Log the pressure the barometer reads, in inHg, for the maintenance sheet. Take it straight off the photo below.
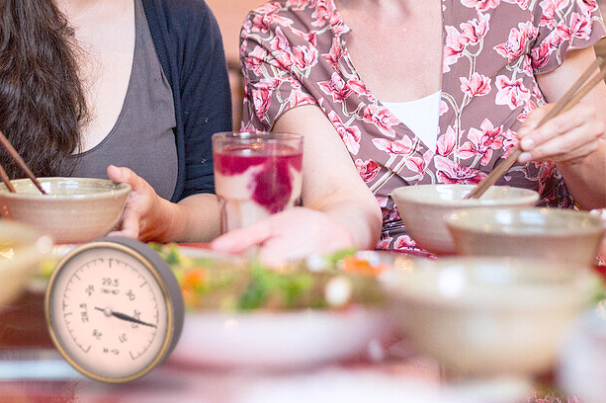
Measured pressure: 30.5 inHg
